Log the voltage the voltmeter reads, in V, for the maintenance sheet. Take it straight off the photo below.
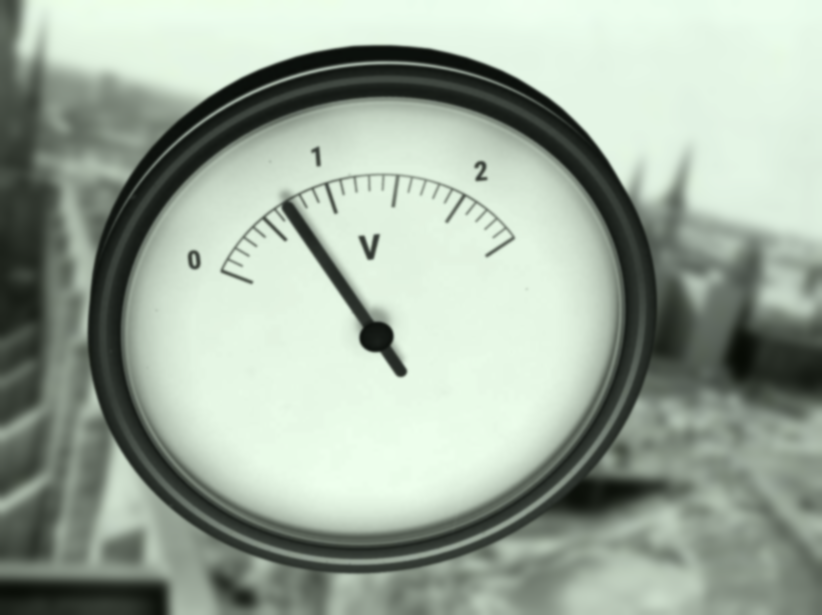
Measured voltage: 0.7 V
